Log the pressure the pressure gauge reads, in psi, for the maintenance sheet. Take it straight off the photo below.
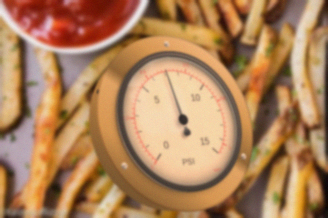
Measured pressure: 7 psi
